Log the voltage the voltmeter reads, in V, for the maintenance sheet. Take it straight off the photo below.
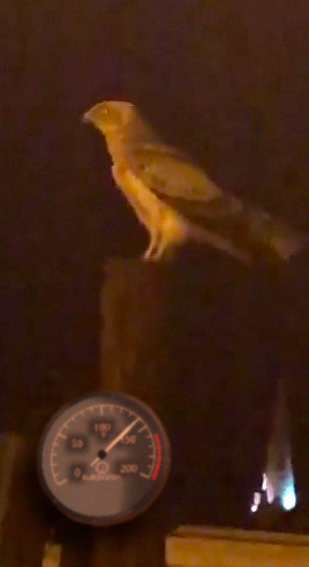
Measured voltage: 140 V
